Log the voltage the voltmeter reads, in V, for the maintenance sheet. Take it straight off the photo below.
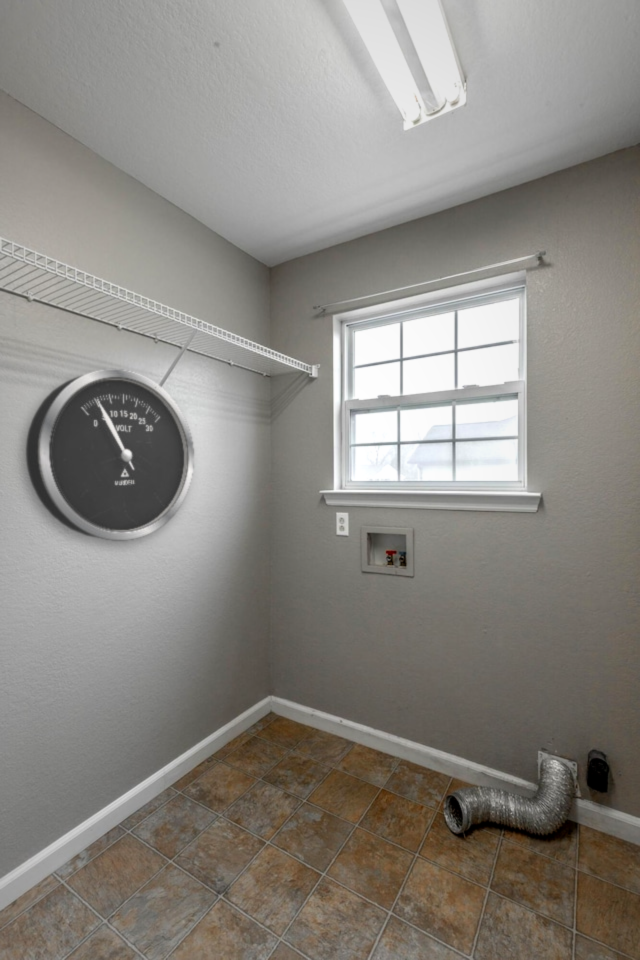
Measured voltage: 5 V
